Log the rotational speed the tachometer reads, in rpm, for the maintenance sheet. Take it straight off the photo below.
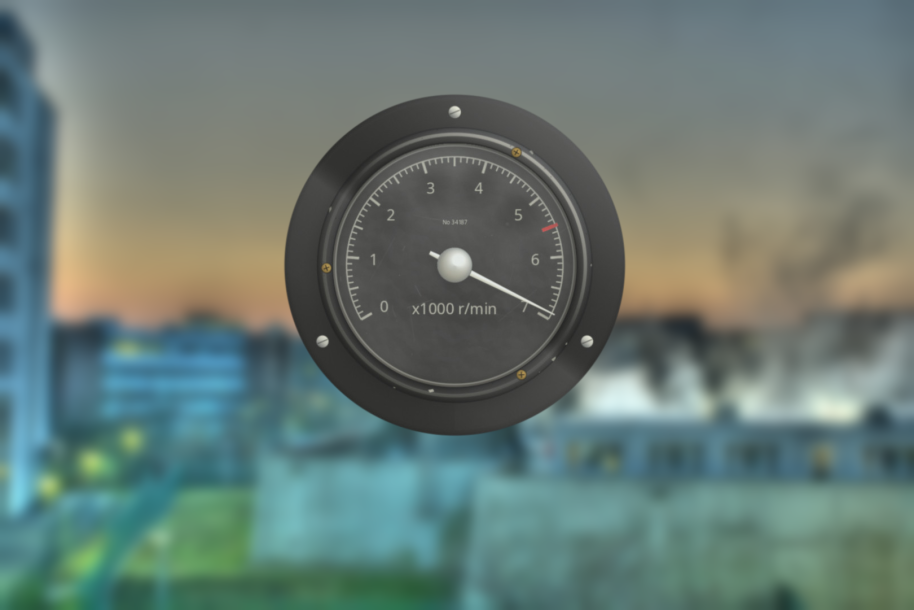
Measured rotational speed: 6900 rpm
